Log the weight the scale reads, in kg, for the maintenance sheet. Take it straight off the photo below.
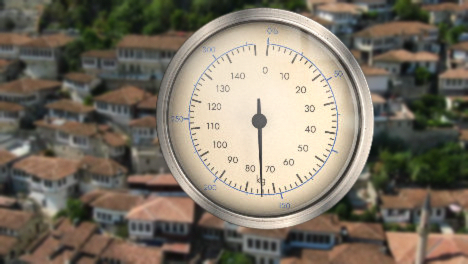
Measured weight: 74 kg
